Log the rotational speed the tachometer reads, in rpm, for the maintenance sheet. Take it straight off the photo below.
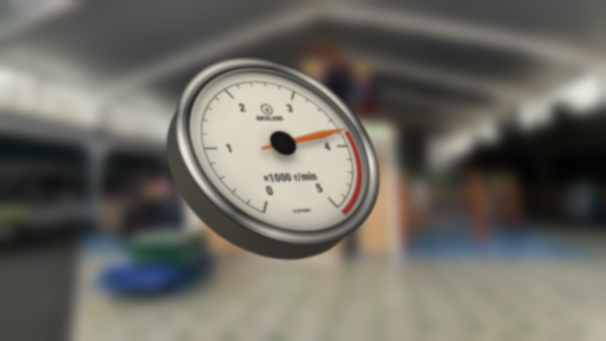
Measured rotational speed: 3800 rpm
